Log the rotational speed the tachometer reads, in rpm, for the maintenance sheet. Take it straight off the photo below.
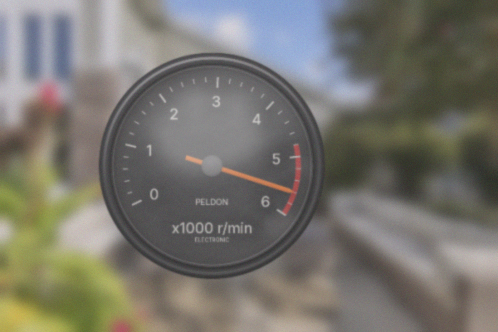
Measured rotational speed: 5600 rpm
